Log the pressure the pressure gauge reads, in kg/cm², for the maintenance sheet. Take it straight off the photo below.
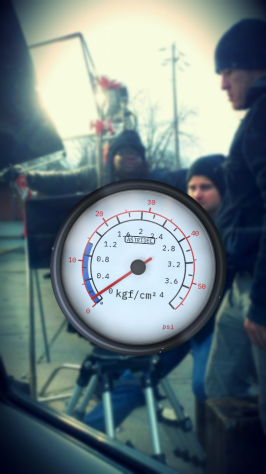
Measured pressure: 0.1 kg/cm²
